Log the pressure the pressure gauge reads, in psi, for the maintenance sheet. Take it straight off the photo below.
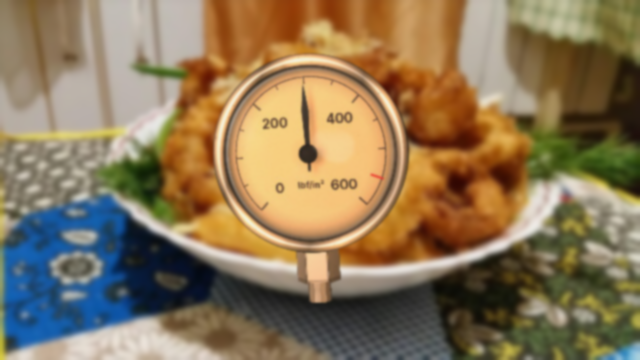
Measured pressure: 300 psi
